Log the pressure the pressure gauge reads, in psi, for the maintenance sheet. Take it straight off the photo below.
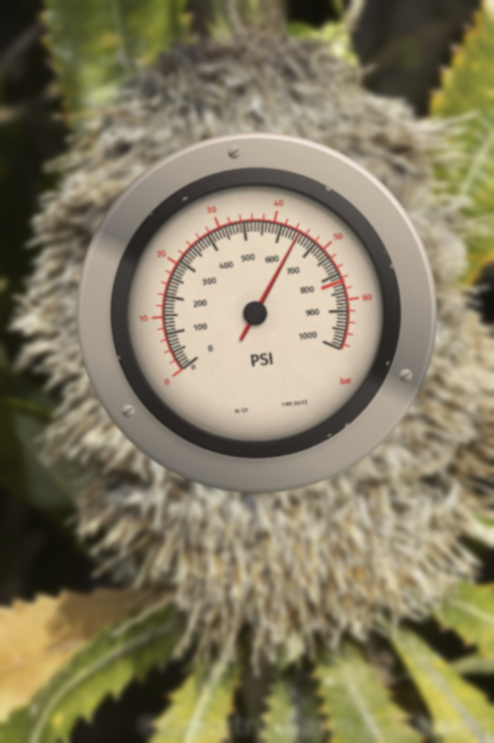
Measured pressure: 650 psi
